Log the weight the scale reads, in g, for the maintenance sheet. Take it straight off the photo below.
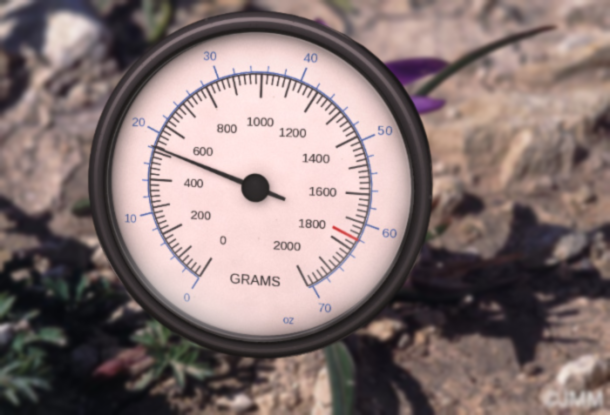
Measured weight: 520 g
